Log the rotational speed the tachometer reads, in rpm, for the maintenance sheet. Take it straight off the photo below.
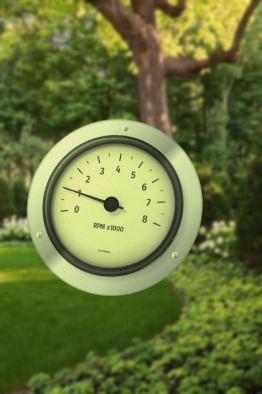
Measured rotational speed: 1000 rpm
